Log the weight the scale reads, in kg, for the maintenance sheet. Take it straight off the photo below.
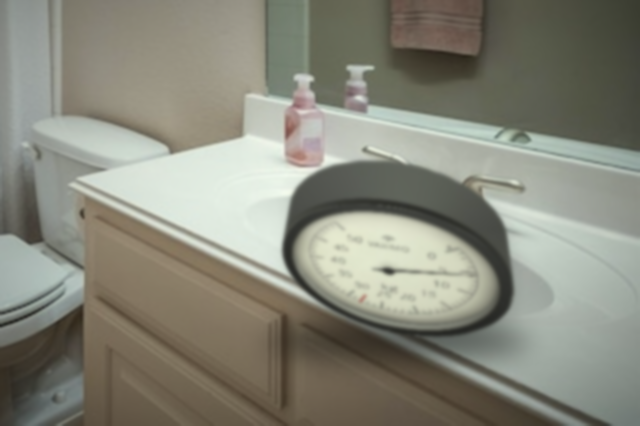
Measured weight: 5 kg
